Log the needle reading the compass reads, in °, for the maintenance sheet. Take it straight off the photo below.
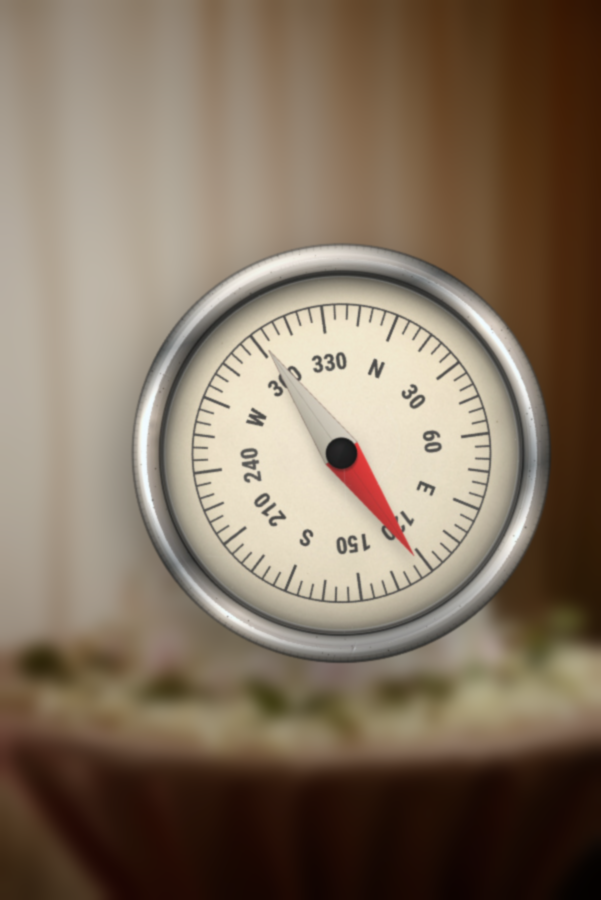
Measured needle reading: 122.5 °
